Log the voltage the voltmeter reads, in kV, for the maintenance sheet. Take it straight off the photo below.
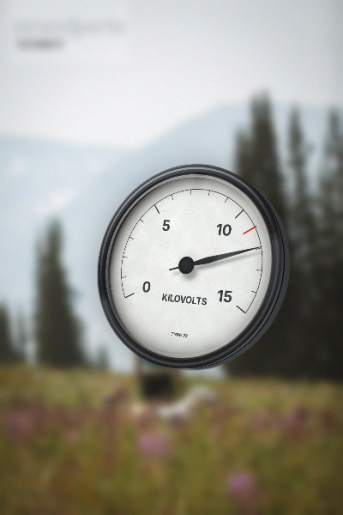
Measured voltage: 12 kV
